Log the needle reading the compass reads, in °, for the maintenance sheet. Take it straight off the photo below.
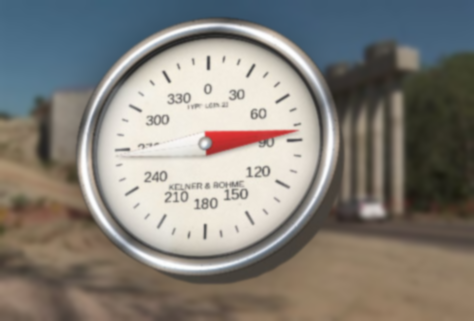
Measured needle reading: 85 °
